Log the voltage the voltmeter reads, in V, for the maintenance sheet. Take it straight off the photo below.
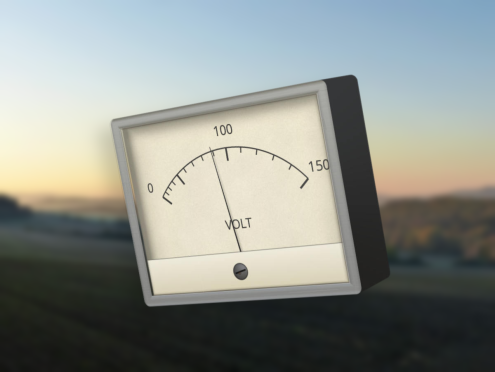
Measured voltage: 90 V
